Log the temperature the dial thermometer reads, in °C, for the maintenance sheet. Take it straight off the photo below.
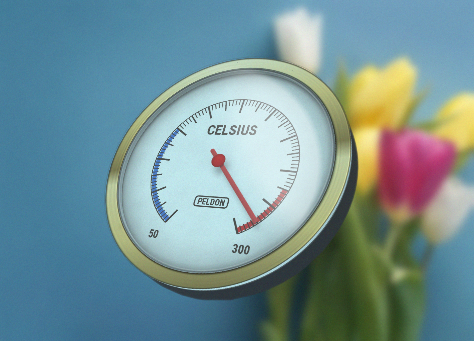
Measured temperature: 287.5 °C
